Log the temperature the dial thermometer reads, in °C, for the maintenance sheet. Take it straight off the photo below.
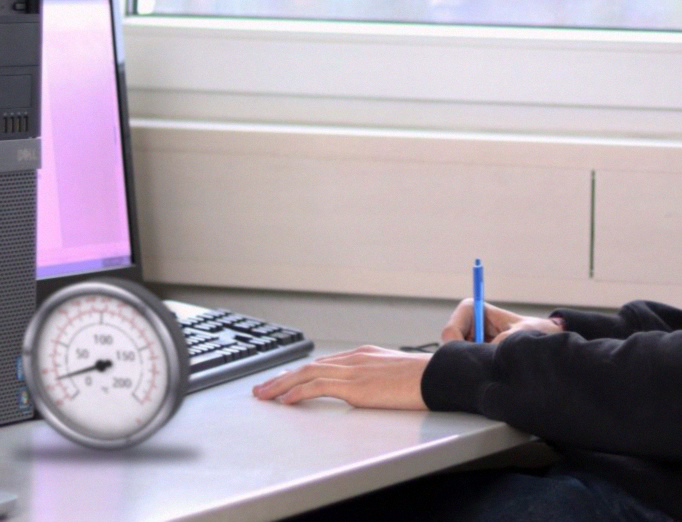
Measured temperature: 20 °C
